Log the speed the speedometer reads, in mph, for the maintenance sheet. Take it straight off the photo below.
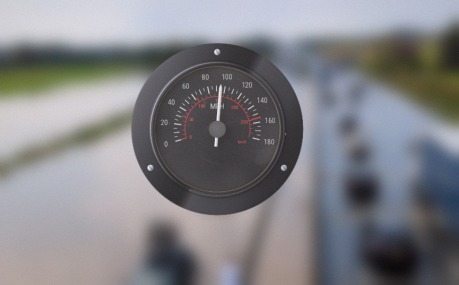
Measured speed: 95 mph
